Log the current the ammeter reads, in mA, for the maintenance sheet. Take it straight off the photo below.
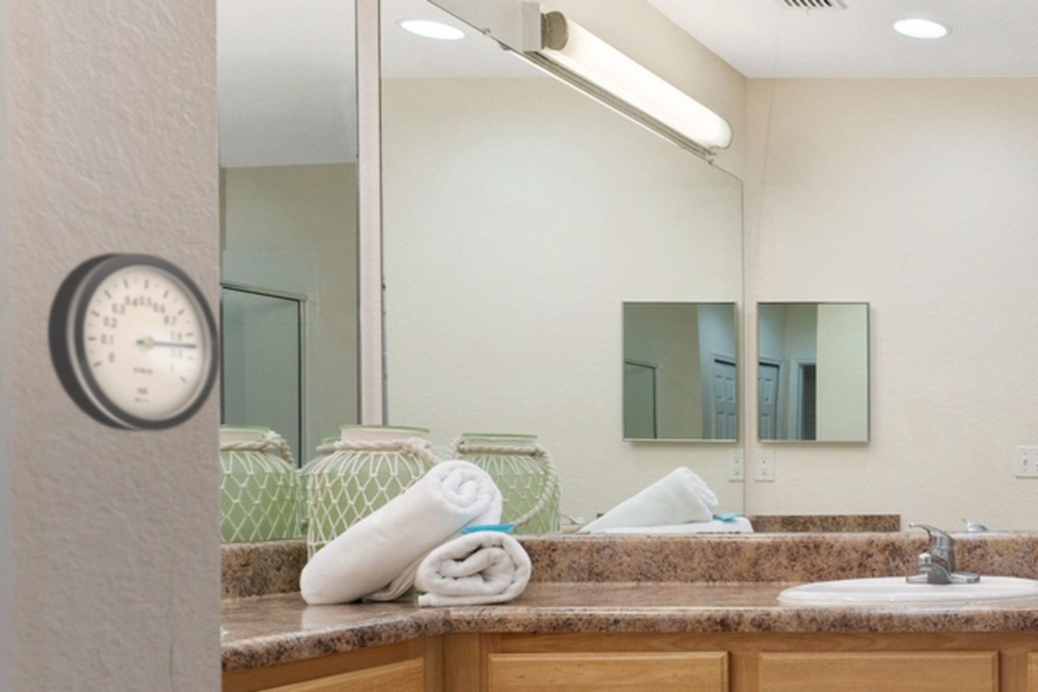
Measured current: 0.85 mA
